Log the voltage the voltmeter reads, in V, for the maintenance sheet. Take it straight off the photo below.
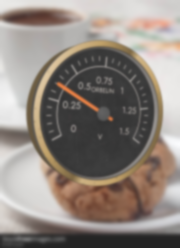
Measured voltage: 0.35 V
